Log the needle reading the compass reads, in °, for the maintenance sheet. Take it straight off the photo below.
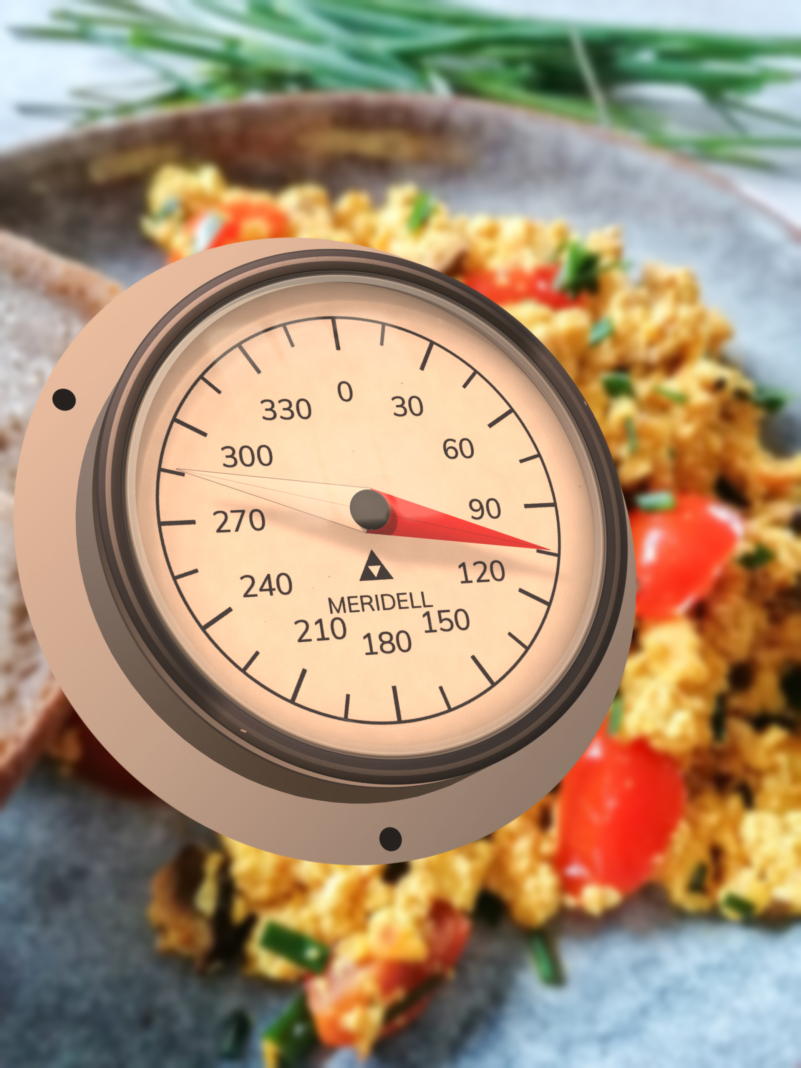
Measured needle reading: 105 °
